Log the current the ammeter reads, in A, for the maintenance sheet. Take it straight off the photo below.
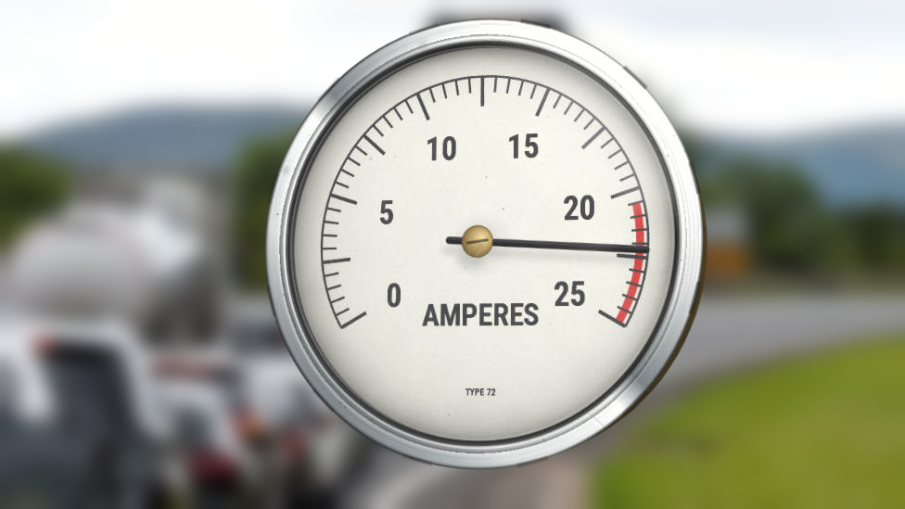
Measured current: 22.25 A
